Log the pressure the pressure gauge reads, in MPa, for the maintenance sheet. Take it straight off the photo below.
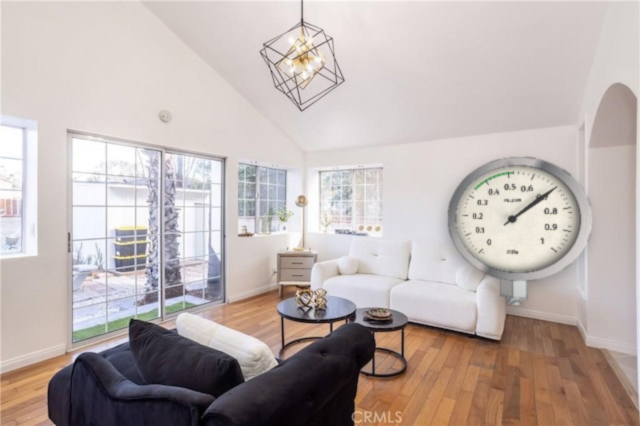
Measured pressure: 0.7 MPa
